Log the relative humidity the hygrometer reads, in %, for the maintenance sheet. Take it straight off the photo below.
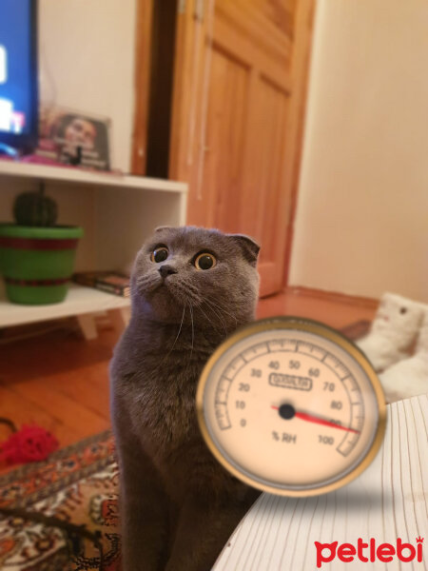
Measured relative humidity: 90 %
